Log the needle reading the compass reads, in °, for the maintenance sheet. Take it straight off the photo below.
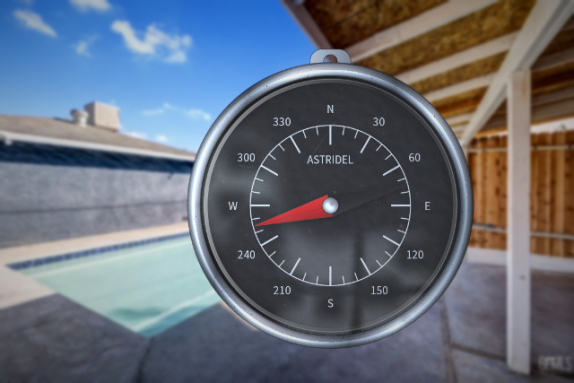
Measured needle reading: 255 °
